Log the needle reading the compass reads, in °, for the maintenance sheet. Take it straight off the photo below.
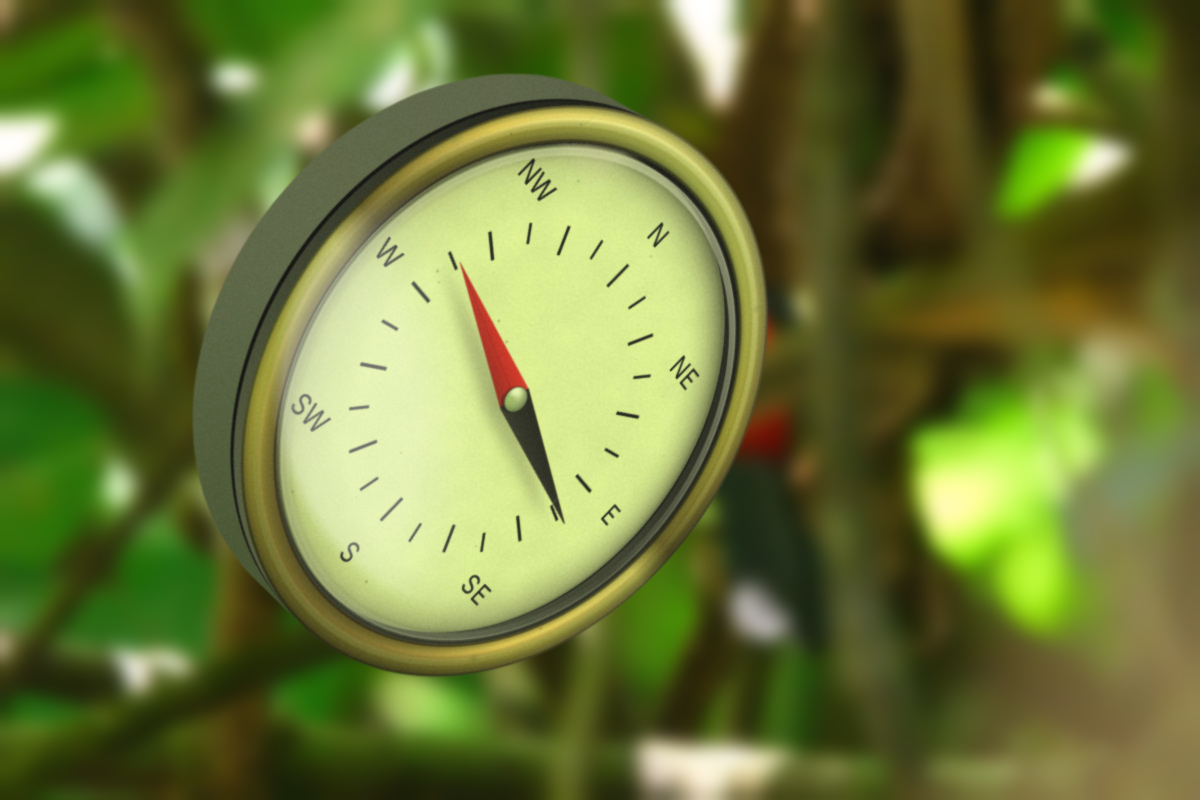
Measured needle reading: 285 °
